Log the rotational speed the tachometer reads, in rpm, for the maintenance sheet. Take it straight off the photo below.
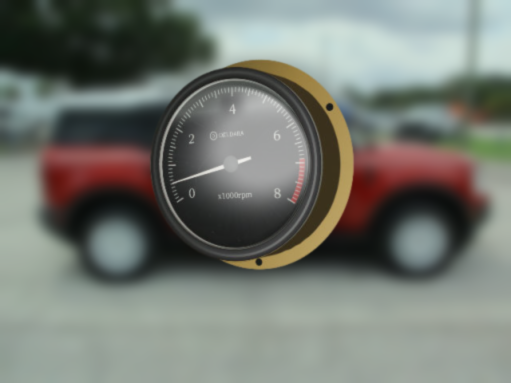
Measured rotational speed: 500 rpm
